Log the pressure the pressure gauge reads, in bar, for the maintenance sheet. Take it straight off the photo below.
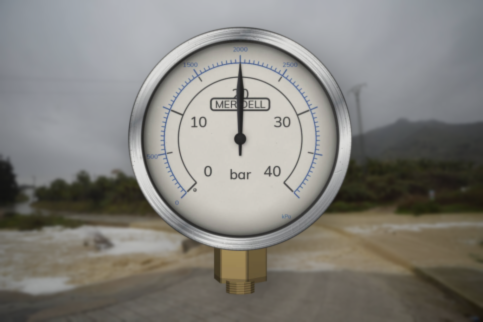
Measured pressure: 20 bar
